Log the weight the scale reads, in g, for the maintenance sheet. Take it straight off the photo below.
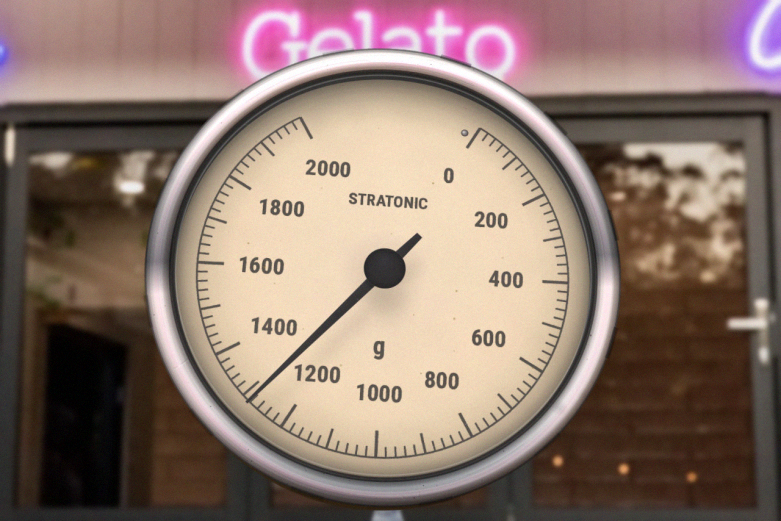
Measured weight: 1280 g
